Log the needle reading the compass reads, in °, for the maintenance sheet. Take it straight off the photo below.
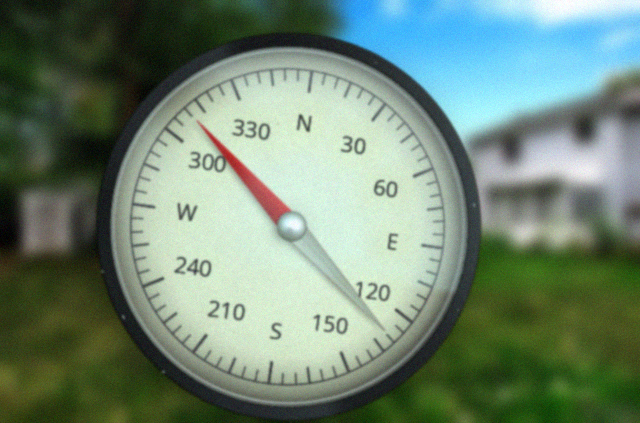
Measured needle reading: 310 °
